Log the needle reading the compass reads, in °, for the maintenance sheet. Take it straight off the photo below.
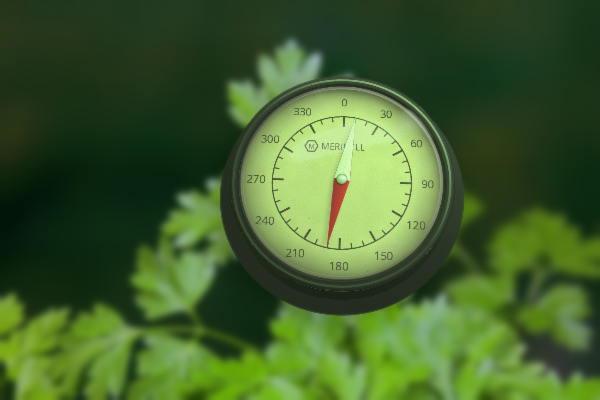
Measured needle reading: 190 °
